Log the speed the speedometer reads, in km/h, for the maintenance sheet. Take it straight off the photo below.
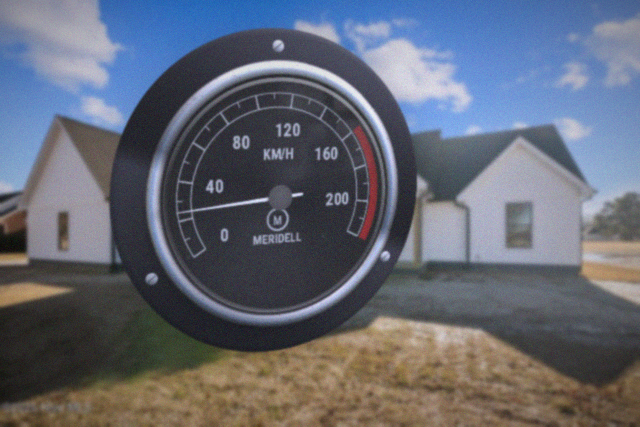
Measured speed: 25 km/h
